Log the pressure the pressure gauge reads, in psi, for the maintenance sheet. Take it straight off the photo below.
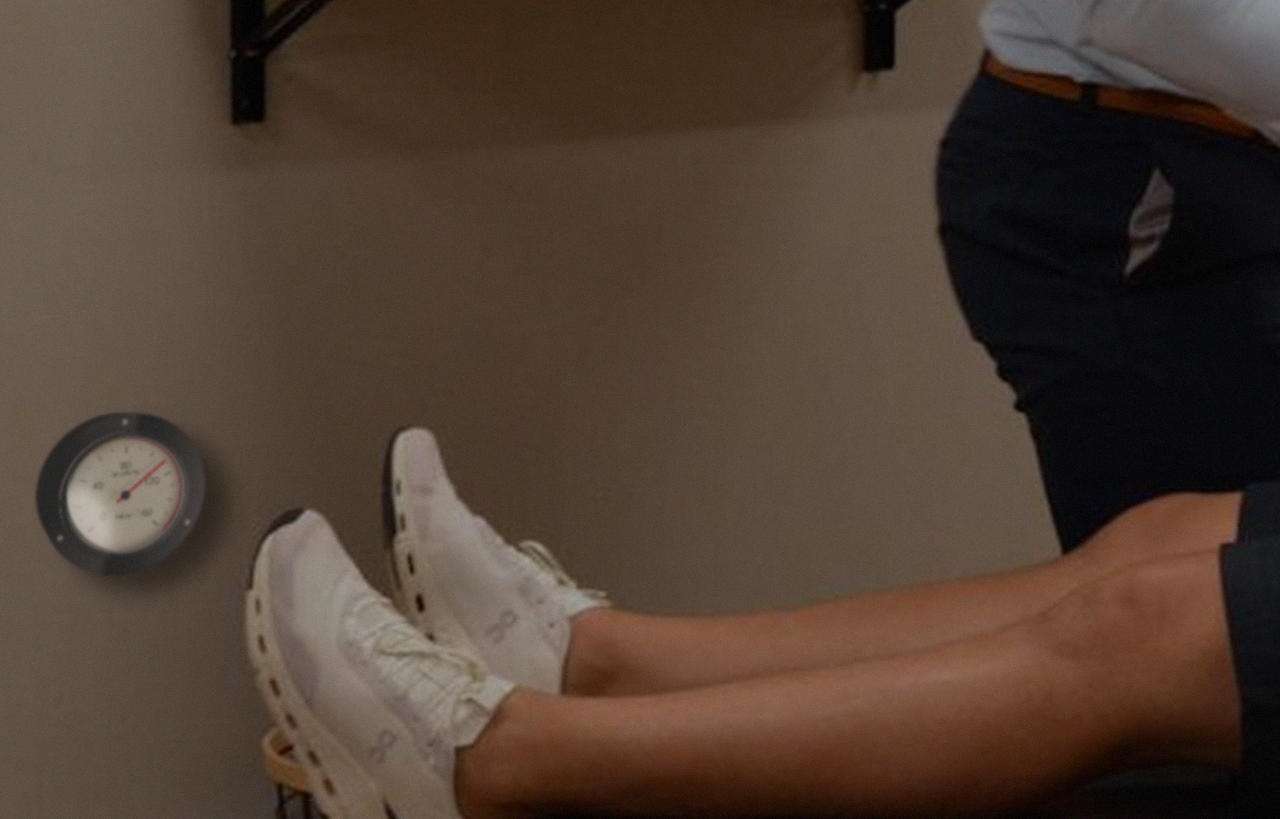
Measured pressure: 110 psi
